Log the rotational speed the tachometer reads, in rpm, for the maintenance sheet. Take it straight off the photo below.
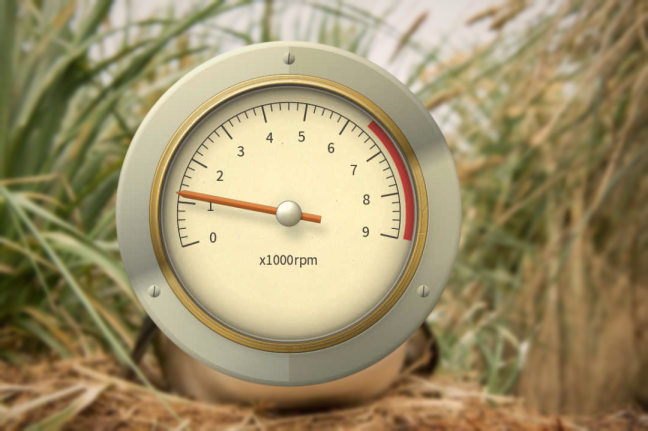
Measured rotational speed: 1200 rpm
